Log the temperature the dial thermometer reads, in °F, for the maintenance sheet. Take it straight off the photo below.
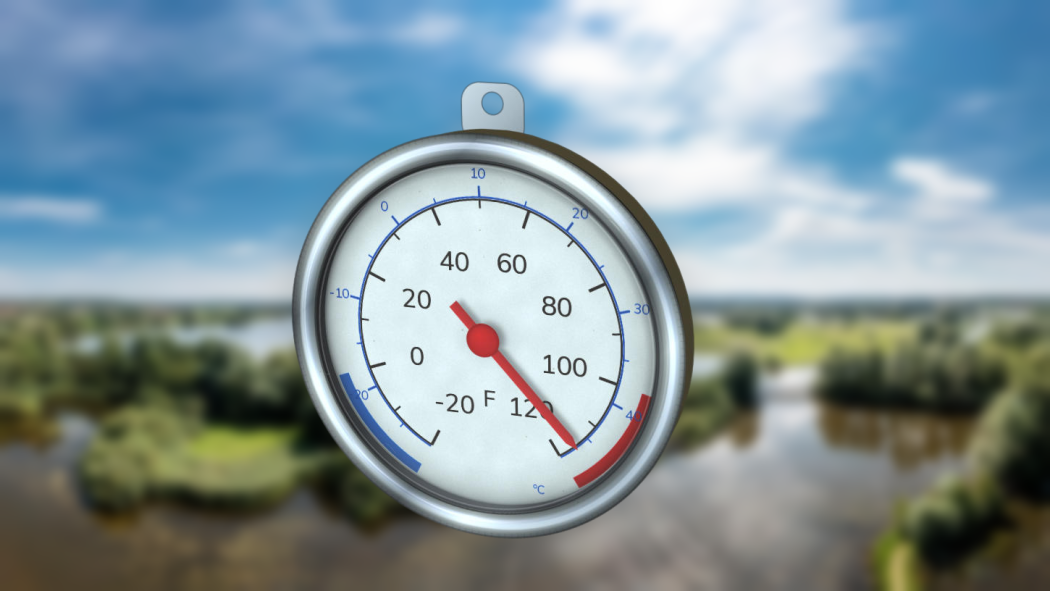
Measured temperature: 115 °F
